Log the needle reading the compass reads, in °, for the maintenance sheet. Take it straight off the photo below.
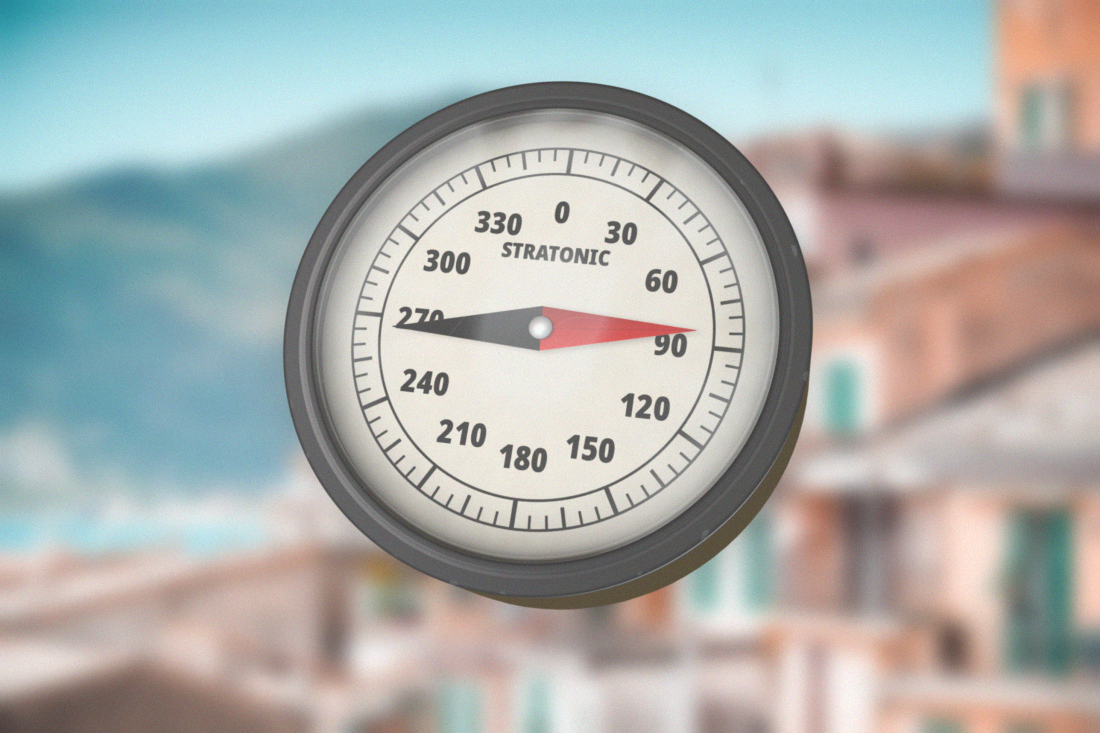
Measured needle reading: 85 °
